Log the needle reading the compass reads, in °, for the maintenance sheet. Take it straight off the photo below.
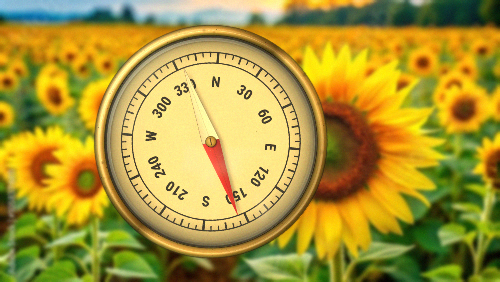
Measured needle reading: 155 °
